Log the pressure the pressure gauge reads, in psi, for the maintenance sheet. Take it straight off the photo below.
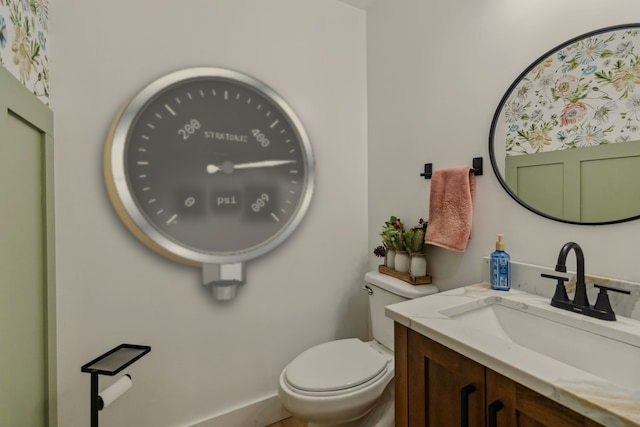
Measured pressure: 480 psi
